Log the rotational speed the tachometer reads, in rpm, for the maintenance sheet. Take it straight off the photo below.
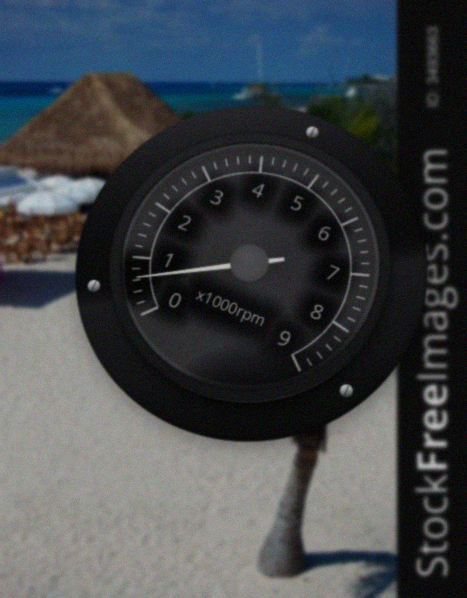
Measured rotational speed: 600 rpm
